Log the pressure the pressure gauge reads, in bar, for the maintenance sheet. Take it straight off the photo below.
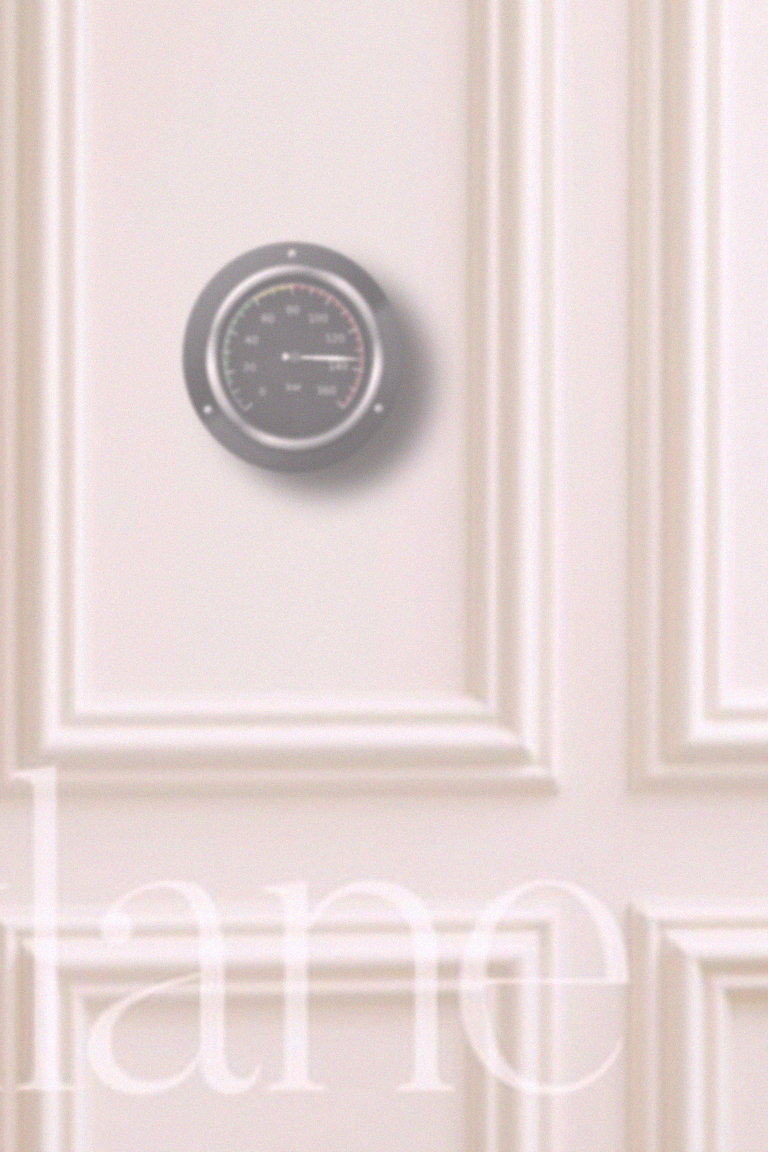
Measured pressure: 135 bar
